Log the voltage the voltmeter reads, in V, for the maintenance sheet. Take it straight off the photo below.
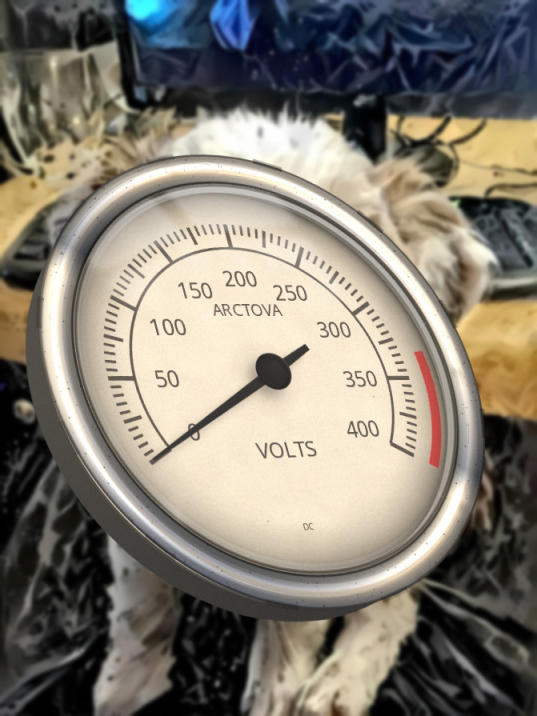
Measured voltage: 0 V
